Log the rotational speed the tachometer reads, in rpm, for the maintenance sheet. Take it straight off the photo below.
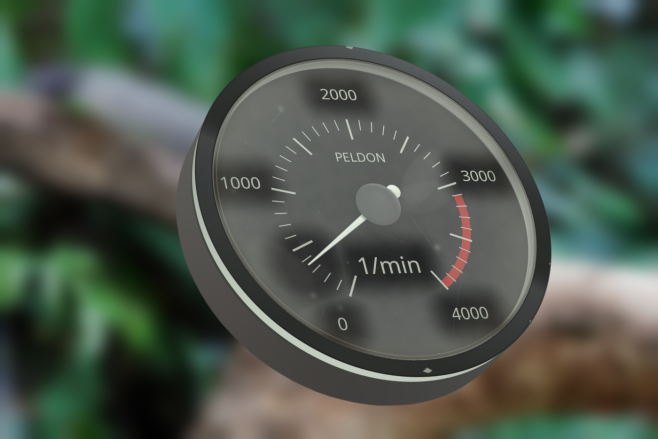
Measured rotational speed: 350 rpm
